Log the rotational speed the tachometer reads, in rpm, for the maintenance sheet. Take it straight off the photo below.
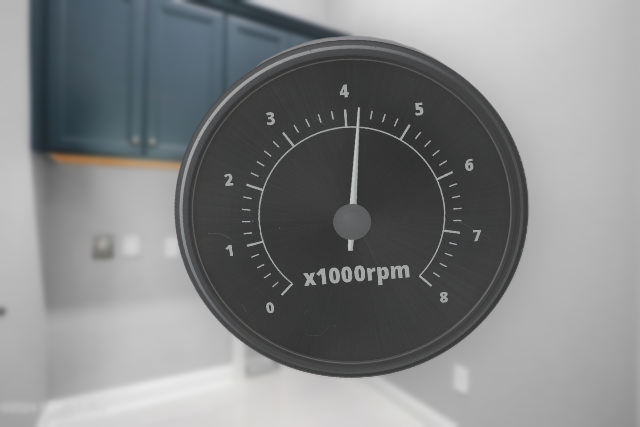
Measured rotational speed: 4200 rpm
